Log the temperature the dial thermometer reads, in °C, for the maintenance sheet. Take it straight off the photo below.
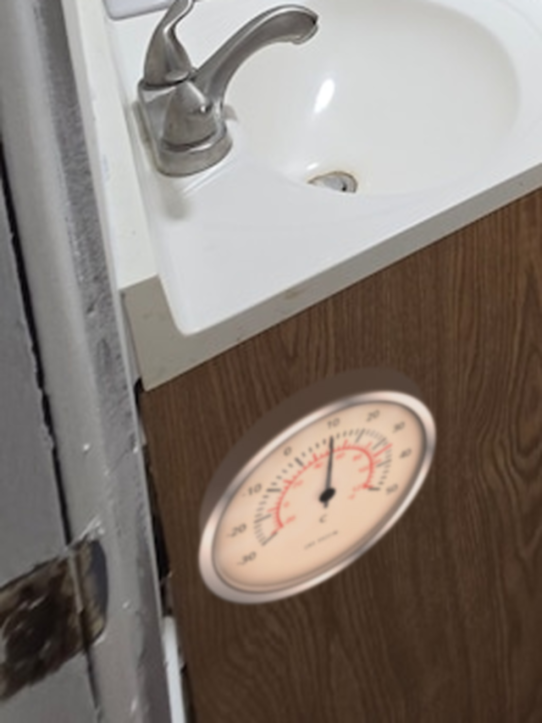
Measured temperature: 10 °C
